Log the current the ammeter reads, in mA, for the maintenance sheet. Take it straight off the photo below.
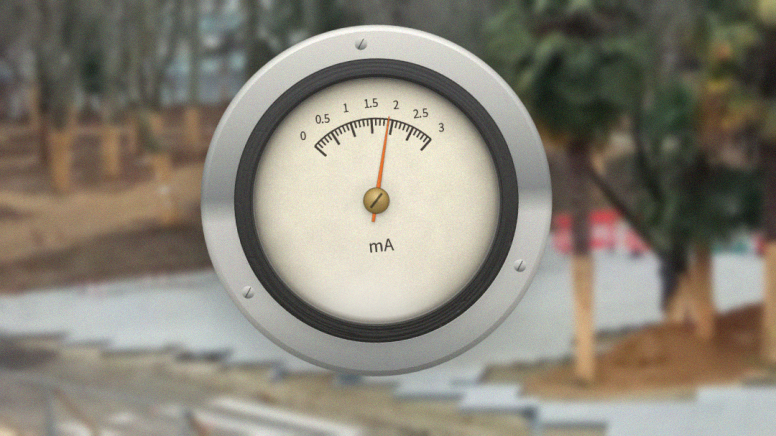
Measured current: 1.9 mA
